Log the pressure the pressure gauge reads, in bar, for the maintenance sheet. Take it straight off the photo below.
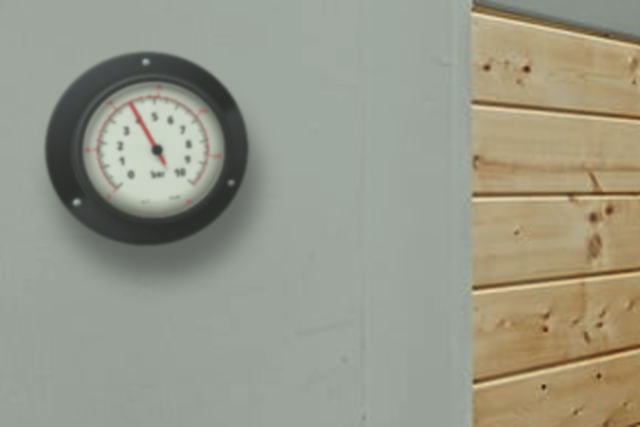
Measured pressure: 4 bar
